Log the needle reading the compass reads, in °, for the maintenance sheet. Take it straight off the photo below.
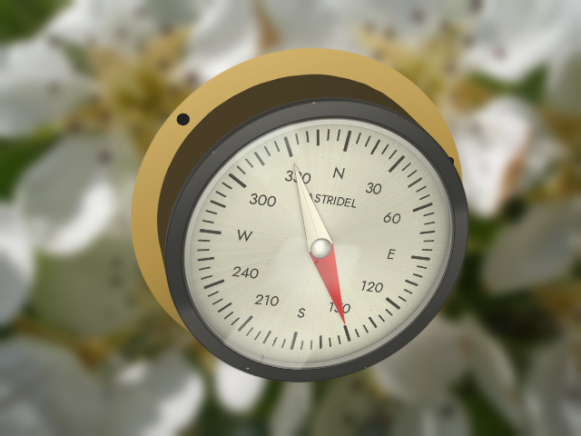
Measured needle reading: 150 °
